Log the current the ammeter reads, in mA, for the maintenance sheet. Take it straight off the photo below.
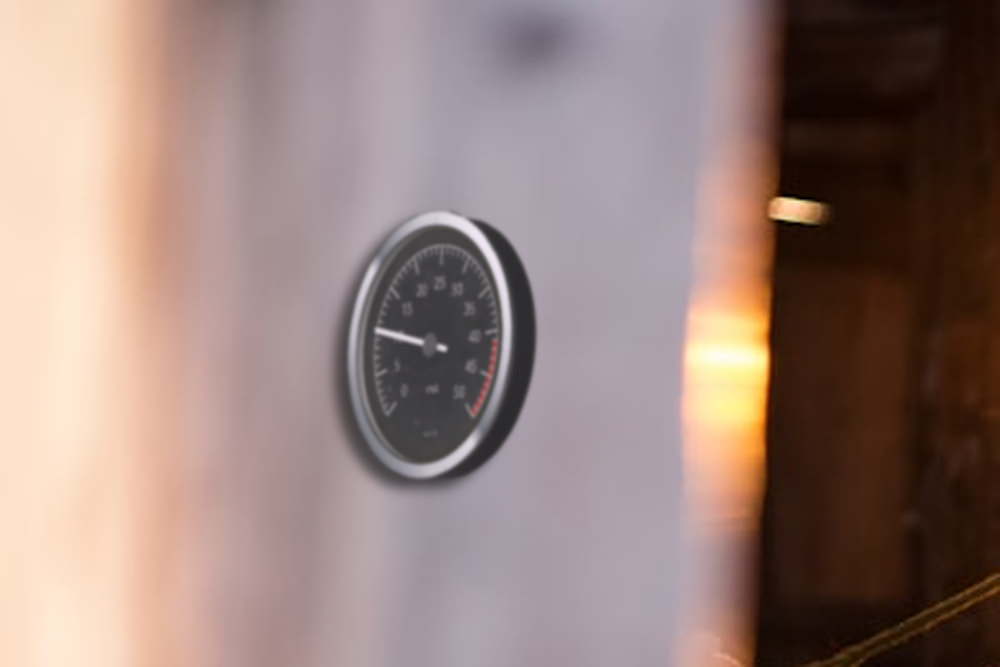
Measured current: 10 mA
